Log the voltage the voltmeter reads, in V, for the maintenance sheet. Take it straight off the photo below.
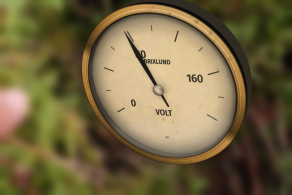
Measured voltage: 80 V
